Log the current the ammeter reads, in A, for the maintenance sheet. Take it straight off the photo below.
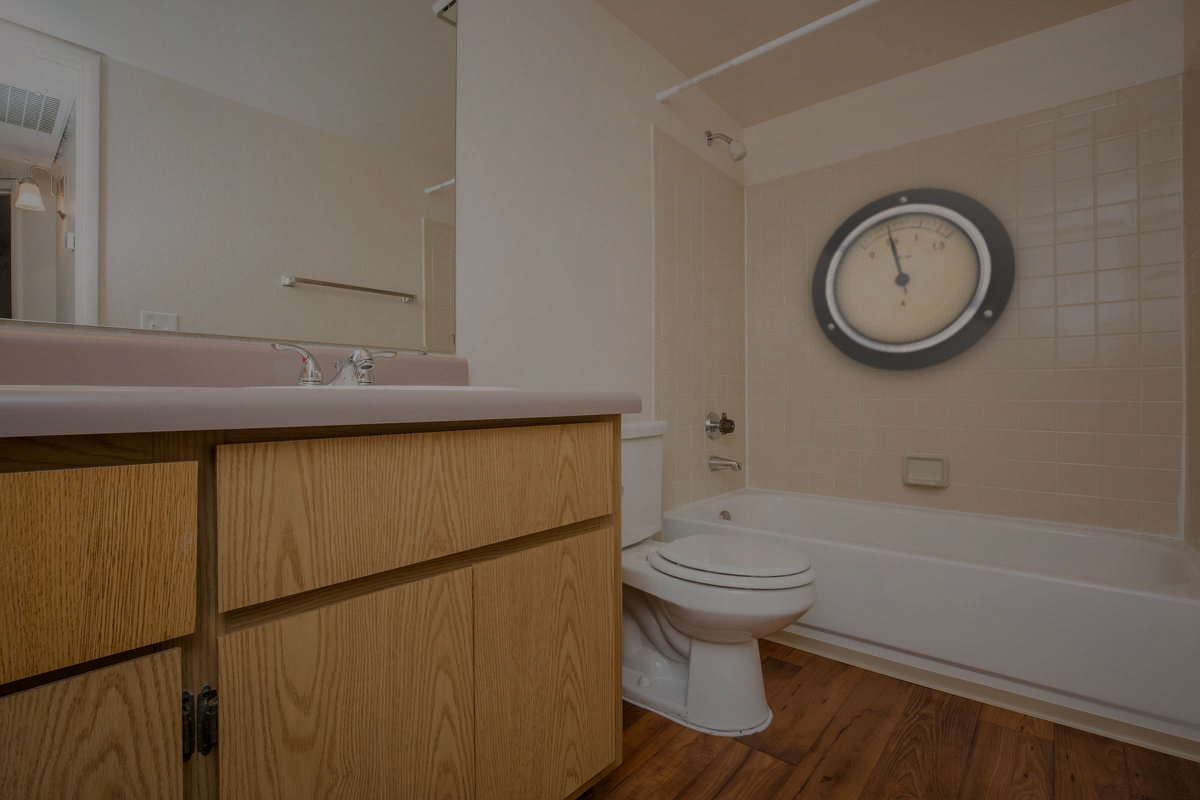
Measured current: 0.5 A
